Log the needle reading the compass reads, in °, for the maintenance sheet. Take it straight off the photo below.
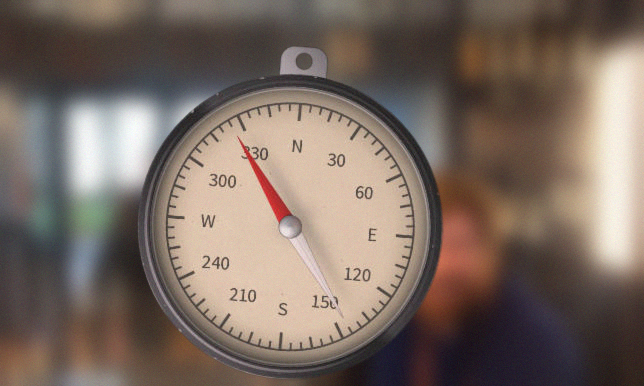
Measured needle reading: 325 °
